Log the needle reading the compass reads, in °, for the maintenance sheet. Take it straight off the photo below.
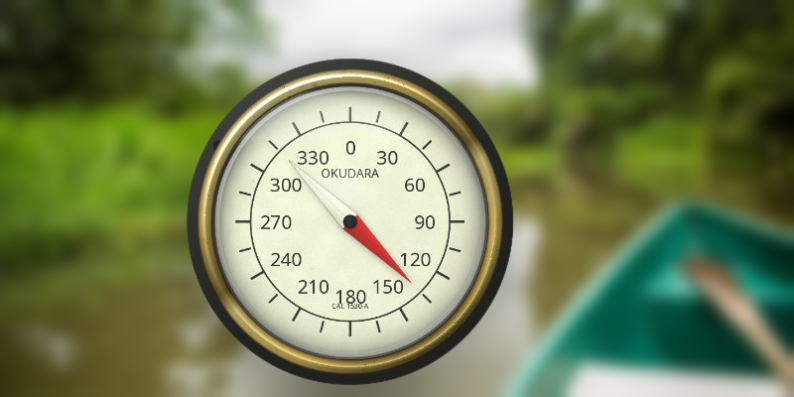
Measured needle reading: 135 °
